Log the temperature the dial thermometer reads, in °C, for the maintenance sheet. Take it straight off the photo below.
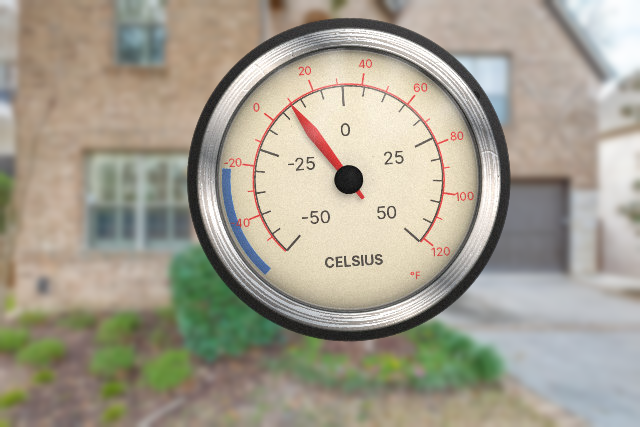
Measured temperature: -12.5 °C
